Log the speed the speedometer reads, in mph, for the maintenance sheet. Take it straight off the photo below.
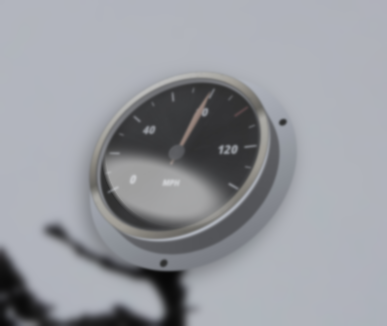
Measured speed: 80 mph
